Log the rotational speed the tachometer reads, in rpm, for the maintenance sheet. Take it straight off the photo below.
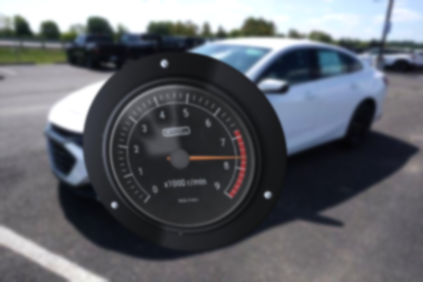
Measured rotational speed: 7600 rpm
